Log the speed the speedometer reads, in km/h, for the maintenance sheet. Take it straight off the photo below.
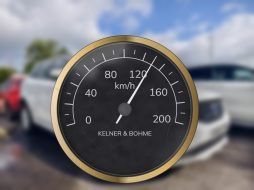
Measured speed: 130 km/h
